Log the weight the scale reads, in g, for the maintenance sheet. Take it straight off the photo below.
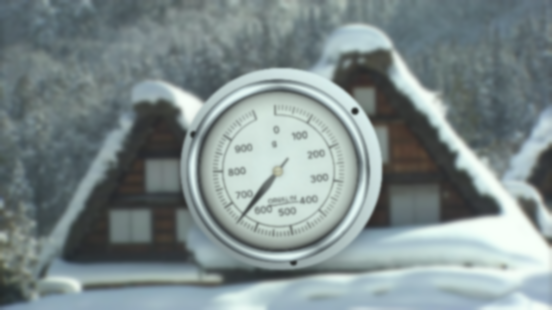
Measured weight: 650 g
